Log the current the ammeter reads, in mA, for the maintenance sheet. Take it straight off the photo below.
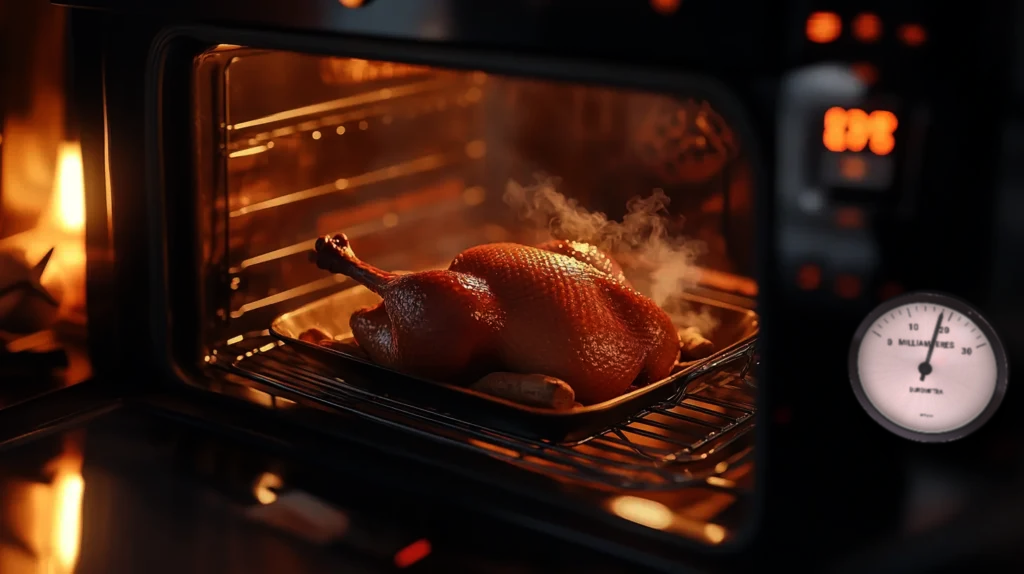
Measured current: 18 mA
